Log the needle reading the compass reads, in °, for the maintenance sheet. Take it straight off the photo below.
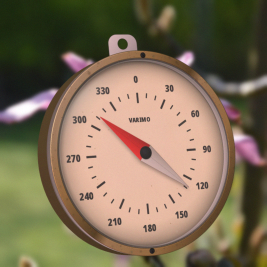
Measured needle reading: 310 °
